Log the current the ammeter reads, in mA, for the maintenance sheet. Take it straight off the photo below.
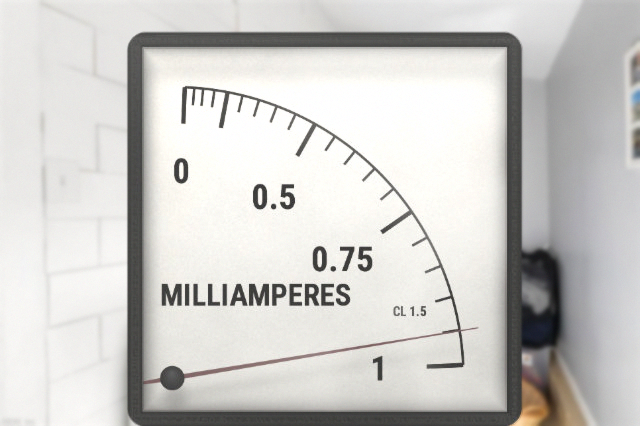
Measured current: 0.95 mA
